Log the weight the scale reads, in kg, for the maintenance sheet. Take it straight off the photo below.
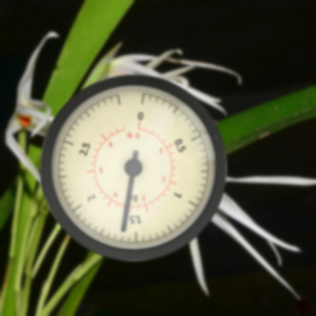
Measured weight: 1.6 kg
